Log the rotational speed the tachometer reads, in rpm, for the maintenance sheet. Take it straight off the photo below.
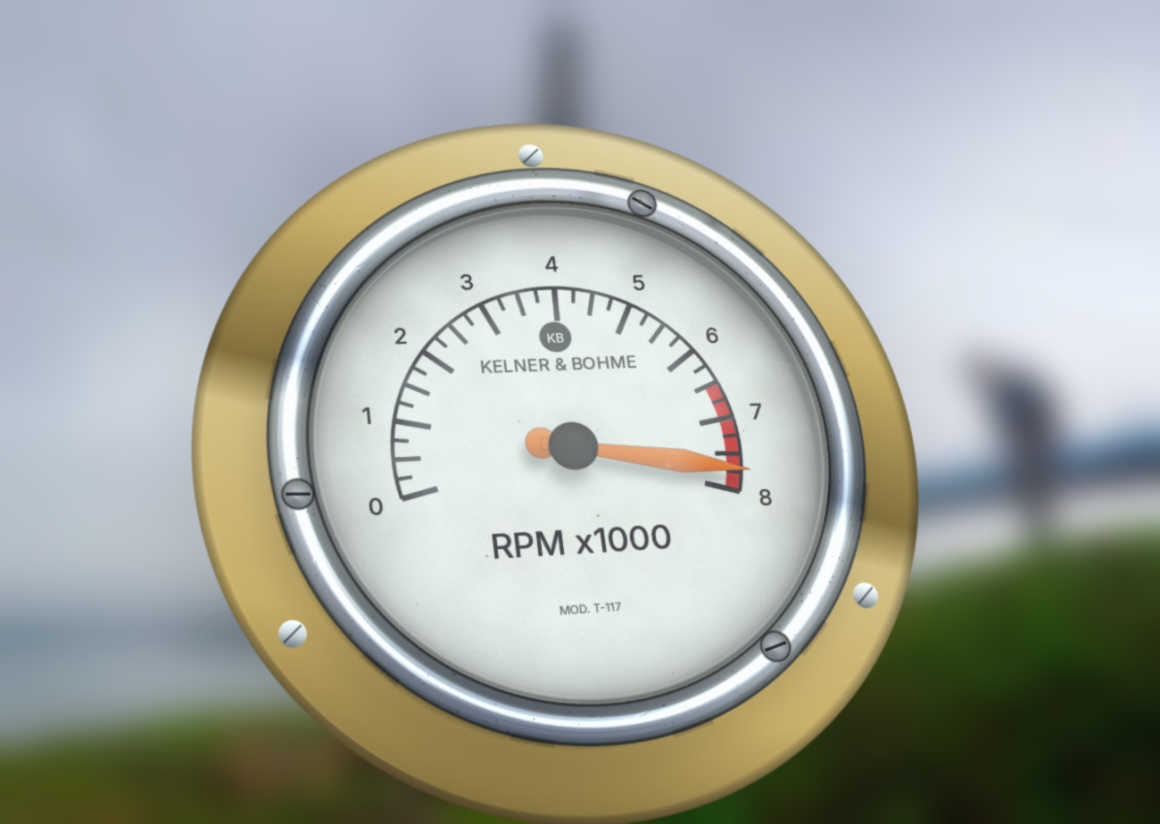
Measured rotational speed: 7750 rpm
